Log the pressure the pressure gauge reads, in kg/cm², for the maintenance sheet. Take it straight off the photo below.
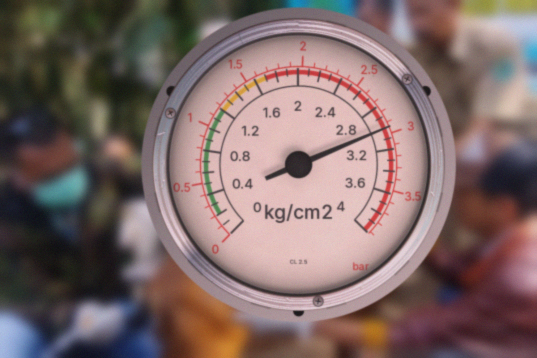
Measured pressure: 3 kg/cm²
